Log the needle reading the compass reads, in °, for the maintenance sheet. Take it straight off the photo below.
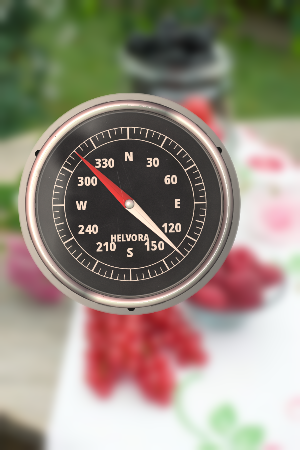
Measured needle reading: 315 °
